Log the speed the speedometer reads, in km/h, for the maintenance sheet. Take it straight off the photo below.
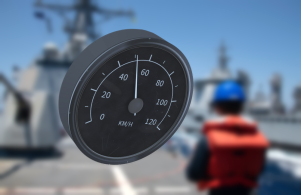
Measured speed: 50 km/h
